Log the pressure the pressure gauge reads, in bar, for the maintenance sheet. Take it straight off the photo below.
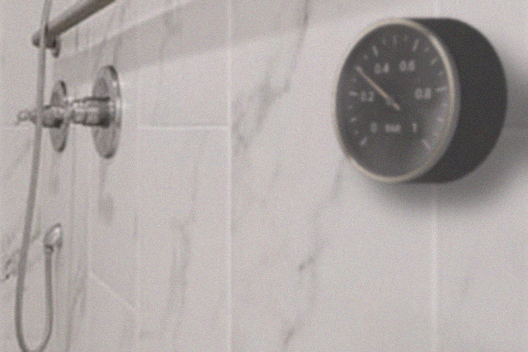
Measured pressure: 0.3 bar
